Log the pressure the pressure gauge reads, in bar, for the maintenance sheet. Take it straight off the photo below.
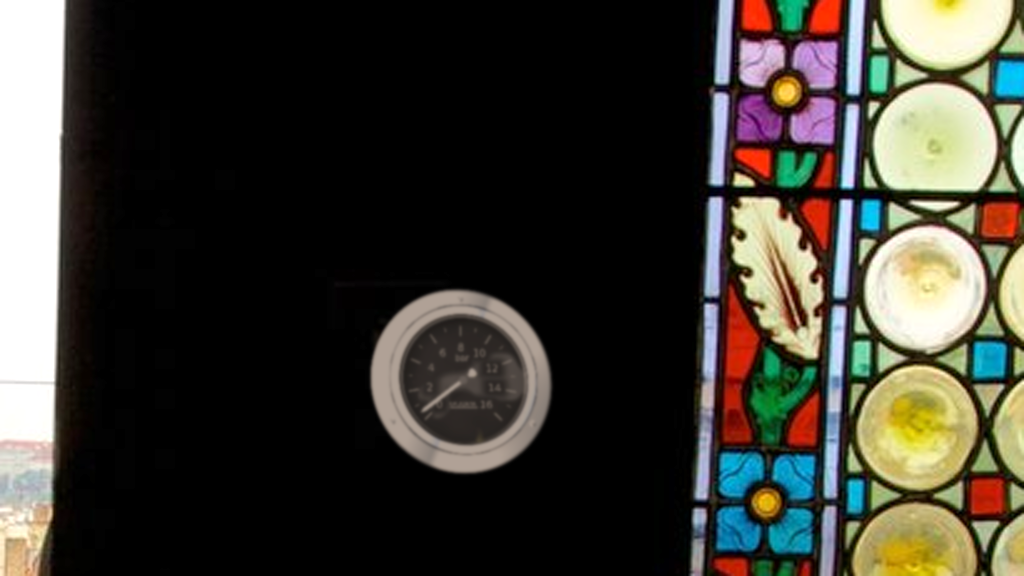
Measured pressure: 0.5 bar
